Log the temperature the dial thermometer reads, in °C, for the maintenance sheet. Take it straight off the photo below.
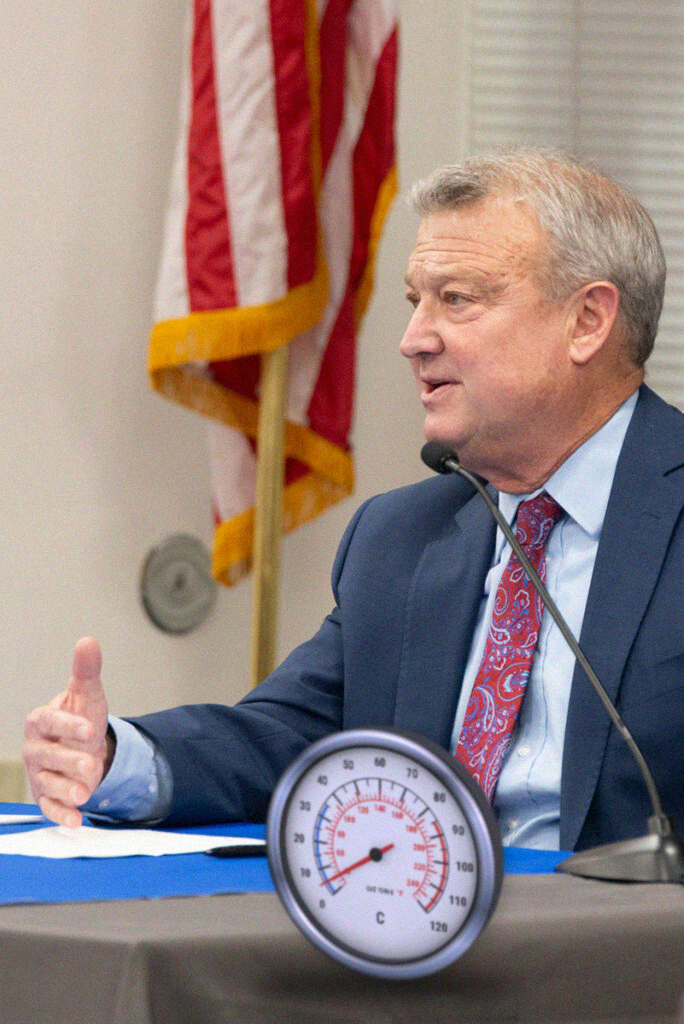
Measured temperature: 5 °C
